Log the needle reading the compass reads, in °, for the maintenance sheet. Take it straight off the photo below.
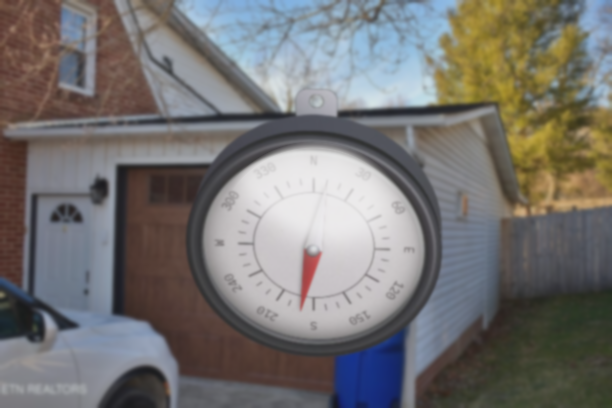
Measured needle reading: 190 °
